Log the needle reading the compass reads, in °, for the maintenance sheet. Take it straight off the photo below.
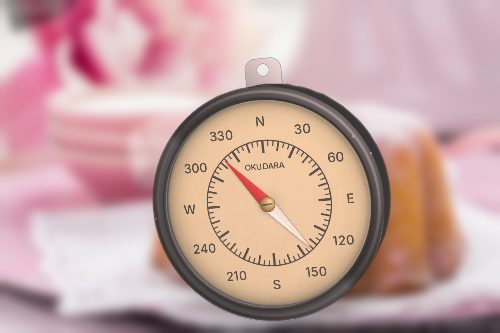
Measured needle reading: 320 °
